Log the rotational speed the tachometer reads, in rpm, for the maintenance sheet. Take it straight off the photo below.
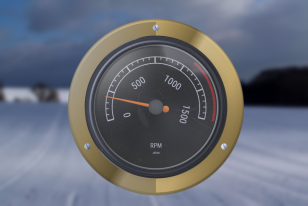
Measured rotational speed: 200 rpm
